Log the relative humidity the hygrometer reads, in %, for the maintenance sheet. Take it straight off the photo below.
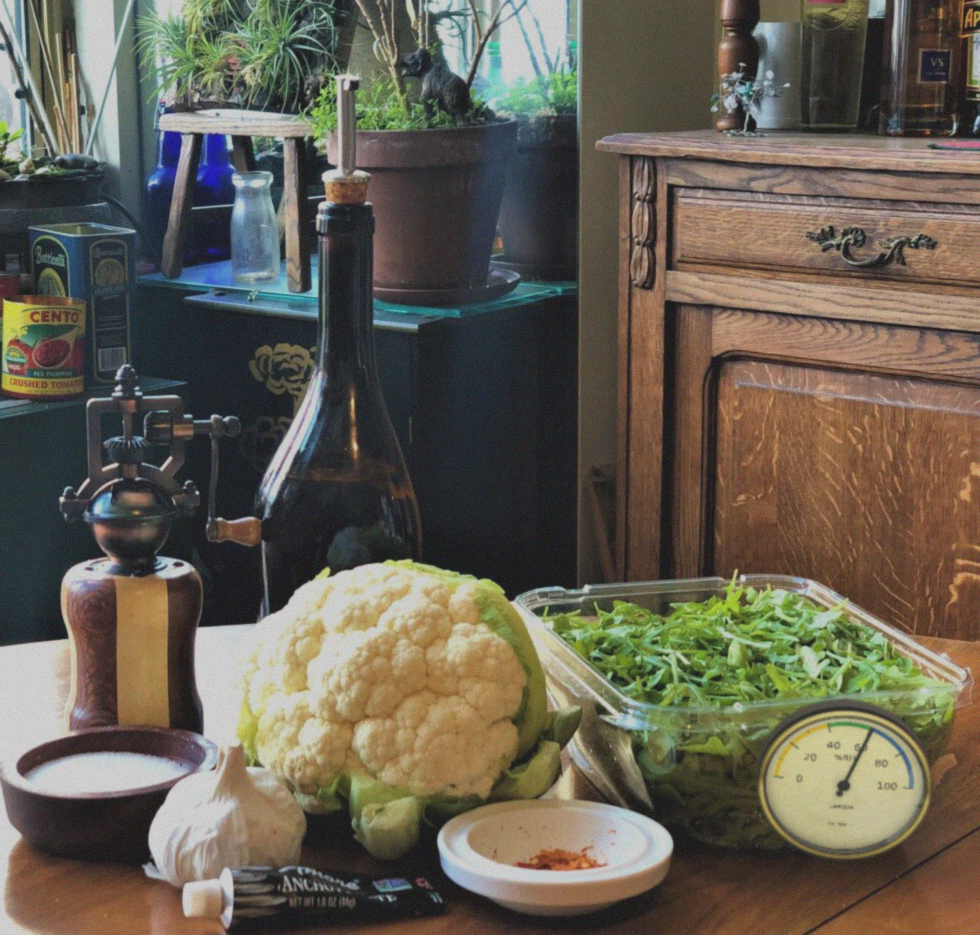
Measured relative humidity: 60 %
